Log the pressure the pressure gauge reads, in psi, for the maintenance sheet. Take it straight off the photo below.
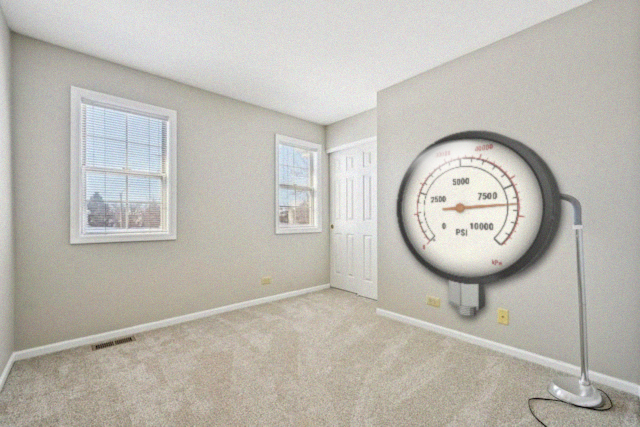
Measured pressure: 8250 psi
